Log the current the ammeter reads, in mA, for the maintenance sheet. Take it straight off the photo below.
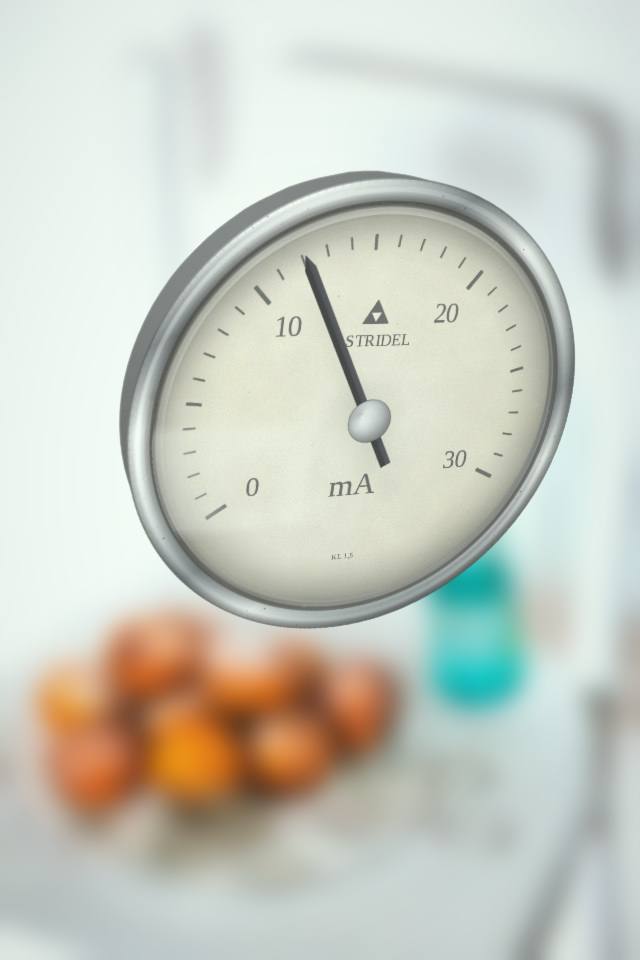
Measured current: 12 mA
